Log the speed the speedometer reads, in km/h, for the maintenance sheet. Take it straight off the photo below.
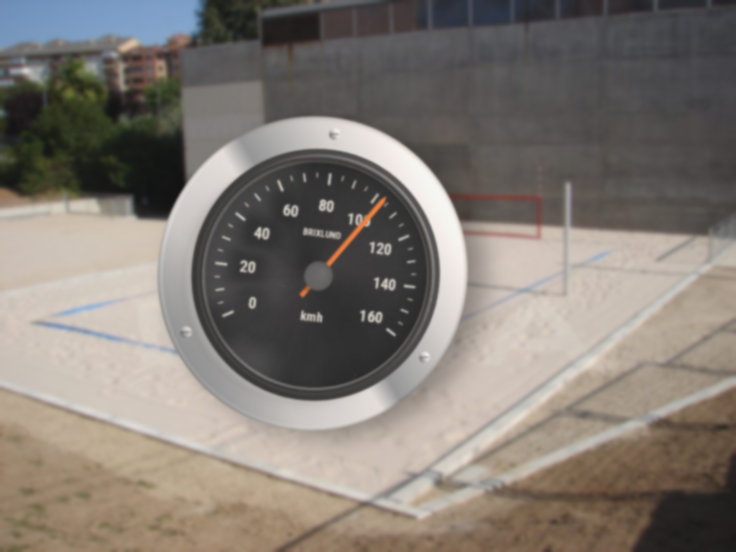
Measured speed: 102.5 km/h
